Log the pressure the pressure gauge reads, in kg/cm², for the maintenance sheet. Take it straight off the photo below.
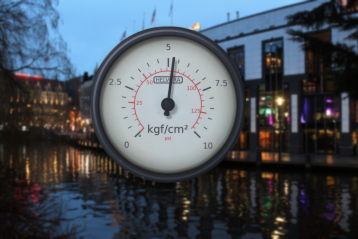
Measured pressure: 5.25 kg/cm²
